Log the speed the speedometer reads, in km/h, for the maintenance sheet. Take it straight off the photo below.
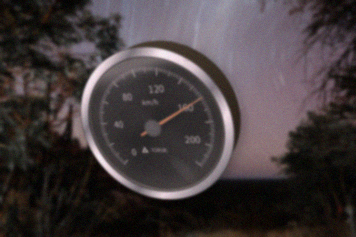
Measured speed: 160 km/h
